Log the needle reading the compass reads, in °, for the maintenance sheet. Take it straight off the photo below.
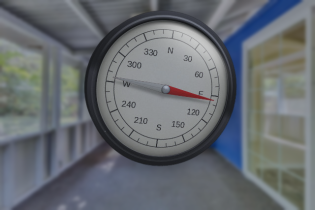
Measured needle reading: 95 °
